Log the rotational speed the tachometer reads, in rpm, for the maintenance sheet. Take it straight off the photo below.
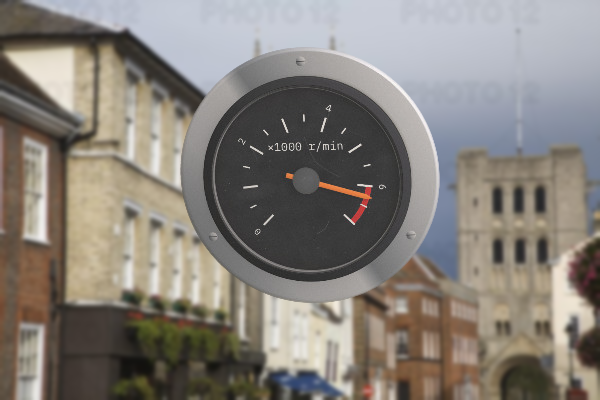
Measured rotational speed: 6250 rpm
